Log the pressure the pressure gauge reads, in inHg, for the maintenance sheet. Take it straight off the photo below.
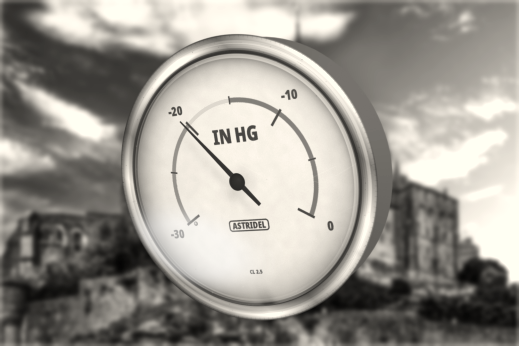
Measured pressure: -20 inHg
